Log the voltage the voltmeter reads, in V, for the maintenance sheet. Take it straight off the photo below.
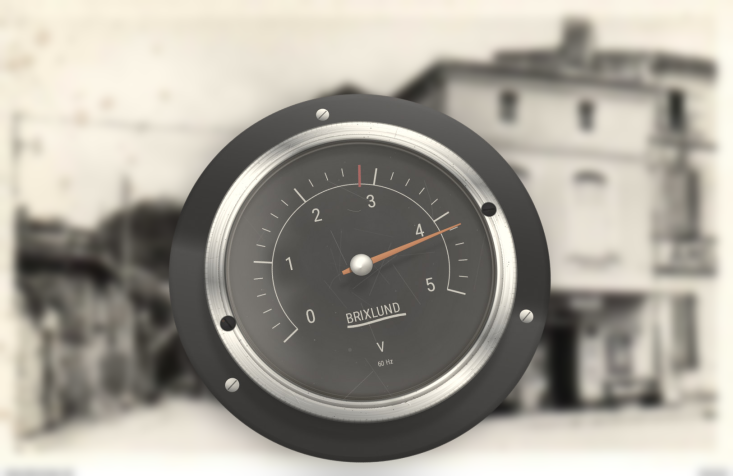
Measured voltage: 4.2 V
